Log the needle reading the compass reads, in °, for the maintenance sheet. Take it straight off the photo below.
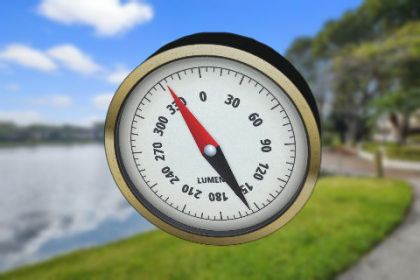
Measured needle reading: 335 °
